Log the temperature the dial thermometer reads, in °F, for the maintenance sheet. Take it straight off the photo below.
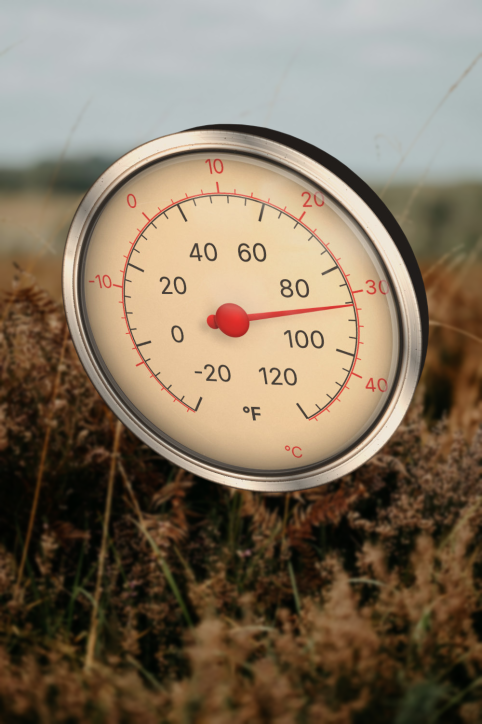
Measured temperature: 88 °F
